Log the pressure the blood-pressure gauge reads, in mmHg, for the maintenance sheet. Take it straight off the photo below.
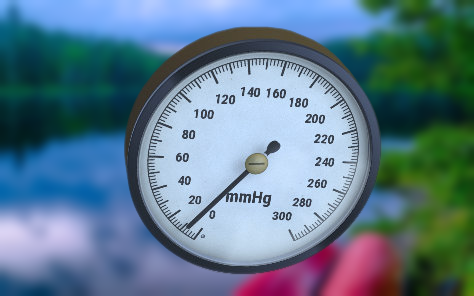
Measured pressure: 10 mmHg
